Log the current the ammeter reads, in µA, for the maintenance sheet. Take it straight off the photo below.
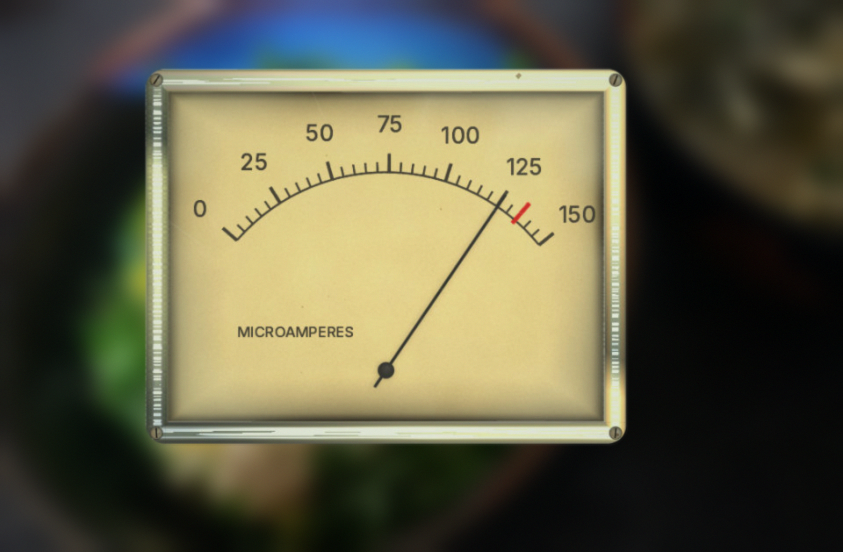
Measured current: 125 µA
